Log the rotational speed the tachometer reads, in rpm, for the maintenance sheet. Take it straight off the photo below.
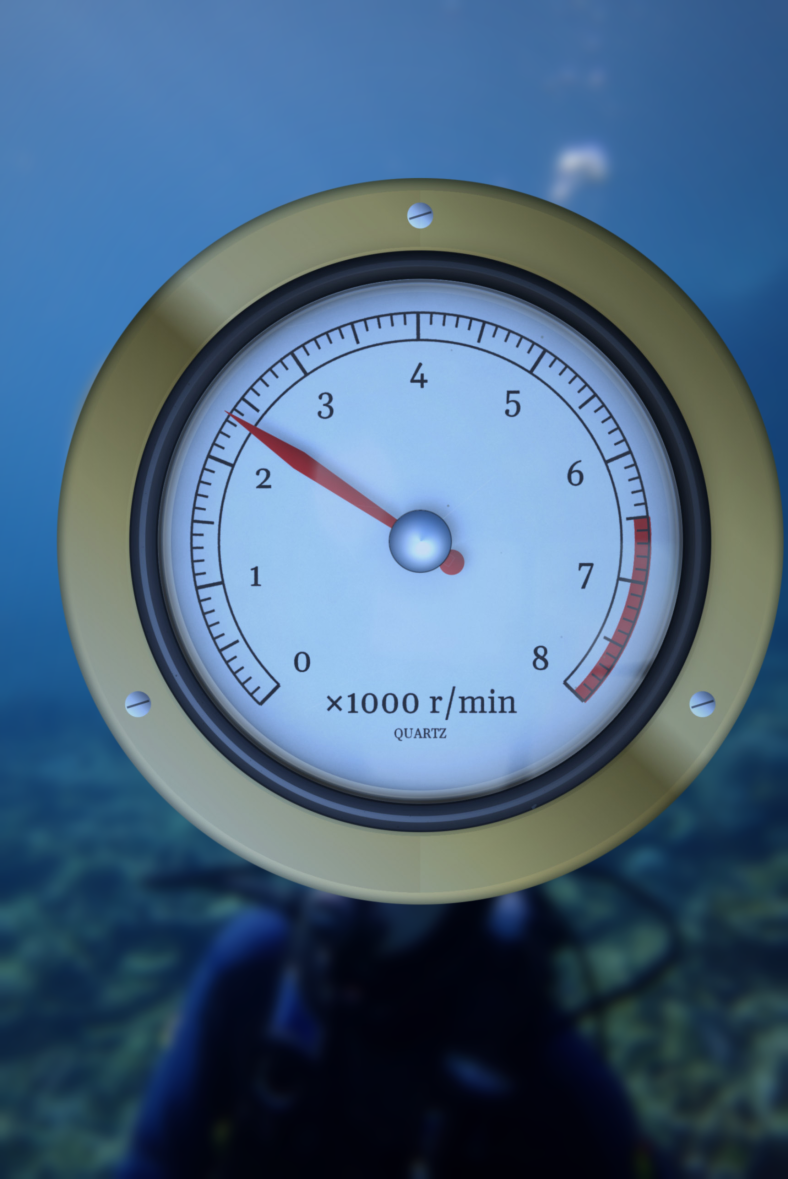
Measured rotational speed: 2350 rpm
